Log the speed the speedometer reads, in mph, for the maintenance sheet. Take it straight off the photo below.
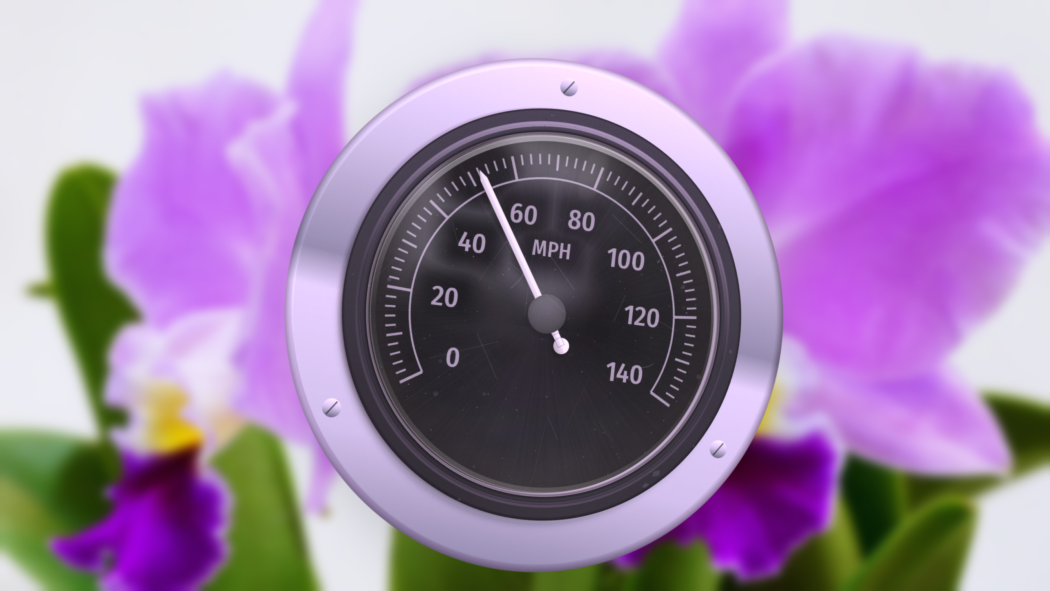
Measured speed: 52 mph
